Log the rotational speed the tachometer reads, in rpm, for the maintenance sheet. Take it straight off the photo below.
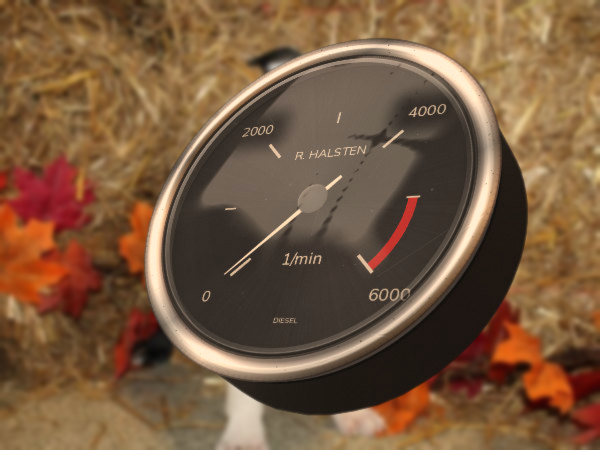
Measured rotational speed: 0 rpm
